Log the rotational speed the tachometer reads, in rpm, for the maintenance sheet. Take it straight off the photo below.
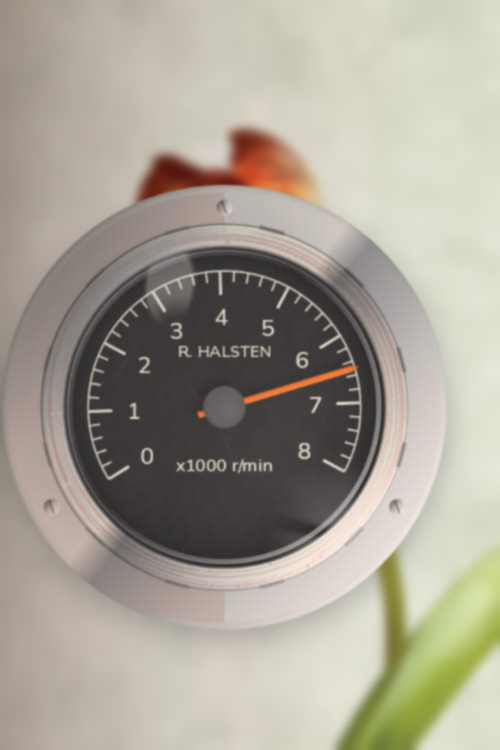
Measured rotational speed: 6500 rpm
